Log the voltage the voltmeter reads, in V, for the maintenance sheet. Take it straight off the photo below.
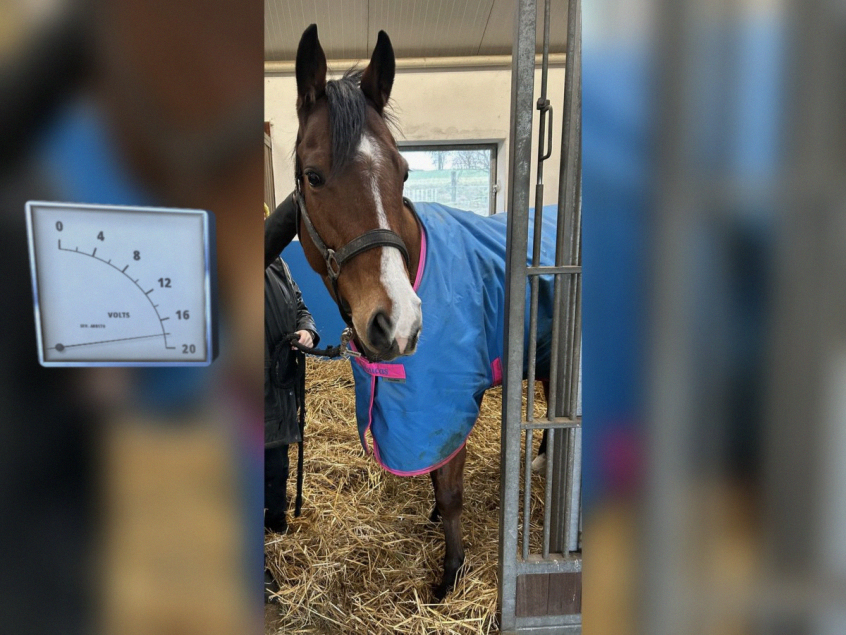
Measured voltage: 18 V
